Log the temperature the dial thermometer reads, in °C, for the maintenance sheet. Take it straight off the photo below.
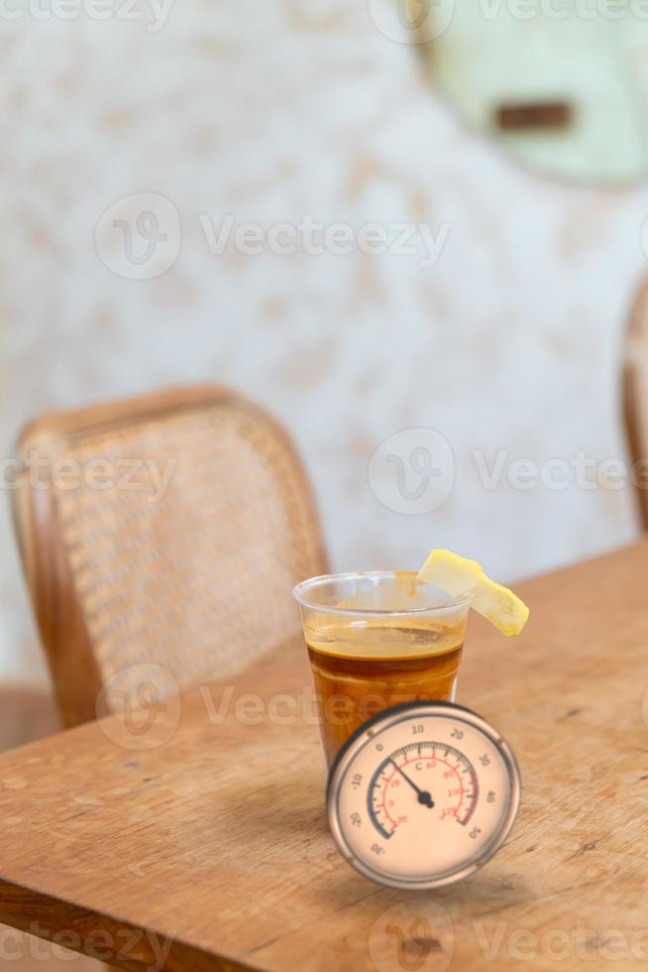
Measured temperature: 0 °C
